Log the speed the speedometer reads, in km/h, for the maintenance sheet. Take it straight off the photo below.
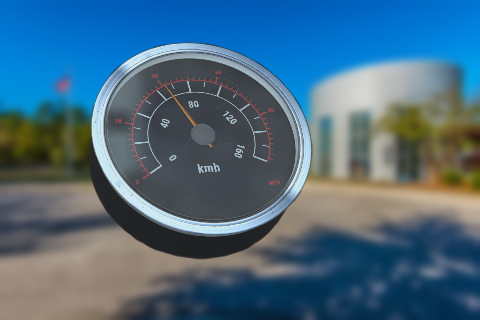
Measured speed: 65 km/h
